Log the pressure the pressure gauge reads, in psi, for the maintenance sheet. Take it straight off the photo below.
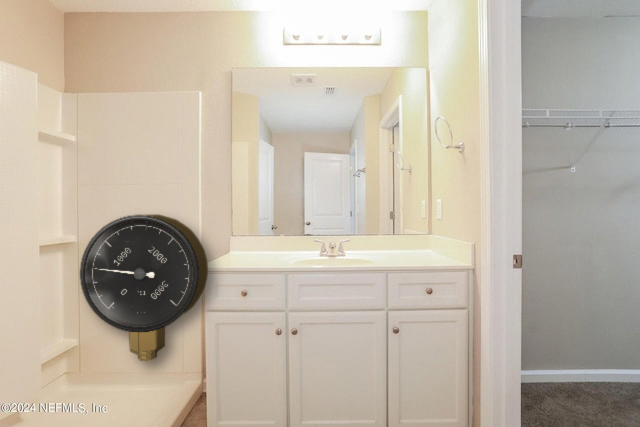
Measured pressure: 600 psi
